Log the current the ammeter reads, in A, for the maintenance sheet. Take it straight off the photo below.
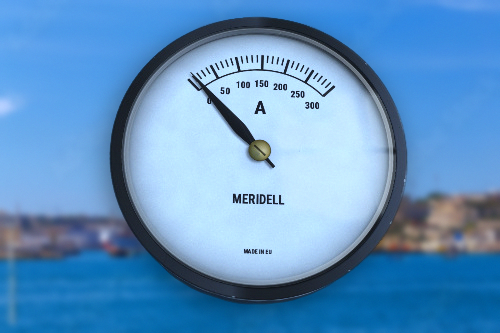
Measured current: 10 A
